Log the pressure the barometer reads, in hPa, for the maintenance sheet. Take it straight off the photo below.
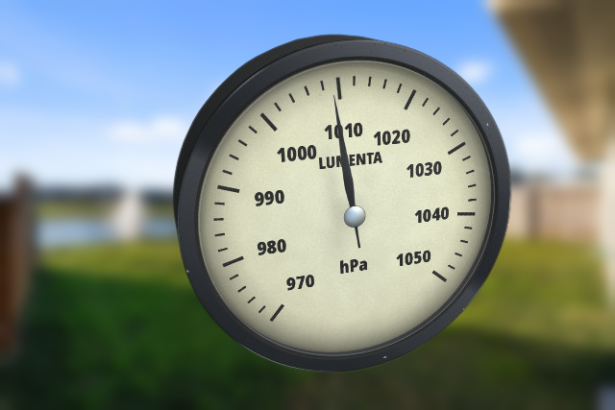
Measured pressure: 1009 hPa
